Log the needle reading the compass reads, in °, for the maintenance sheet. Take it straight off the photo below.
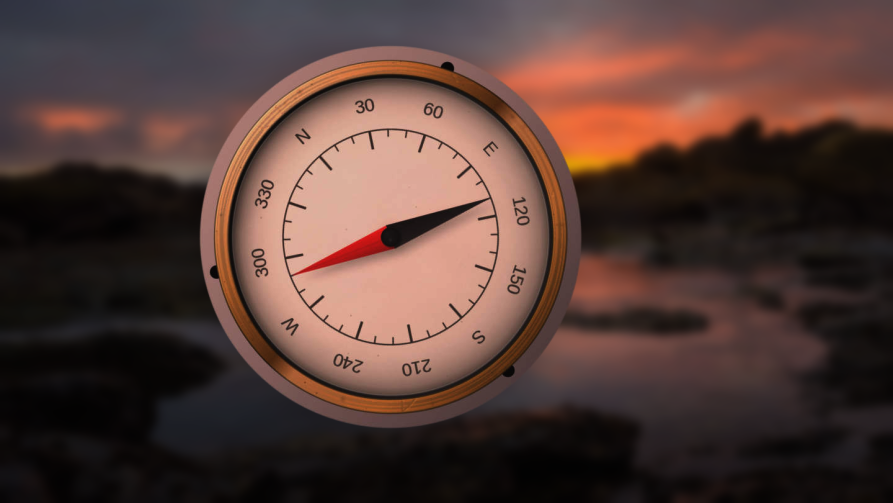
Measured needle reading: 290 °
